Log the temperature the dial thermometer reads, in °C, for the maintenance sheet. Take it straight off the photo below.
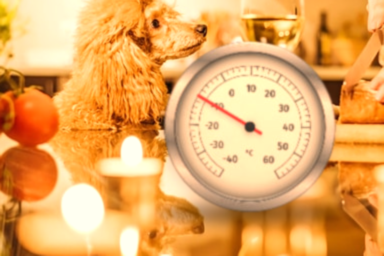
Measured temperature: -10 °C
